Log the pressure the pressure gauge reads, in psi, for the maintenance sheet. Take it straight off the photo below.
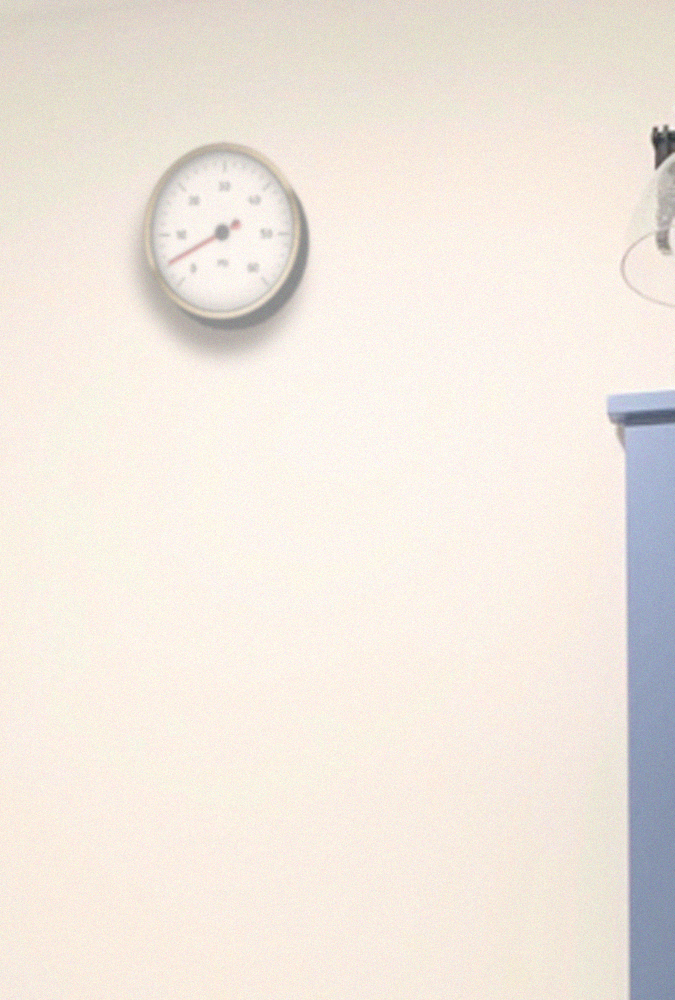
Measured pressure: 4 psi
